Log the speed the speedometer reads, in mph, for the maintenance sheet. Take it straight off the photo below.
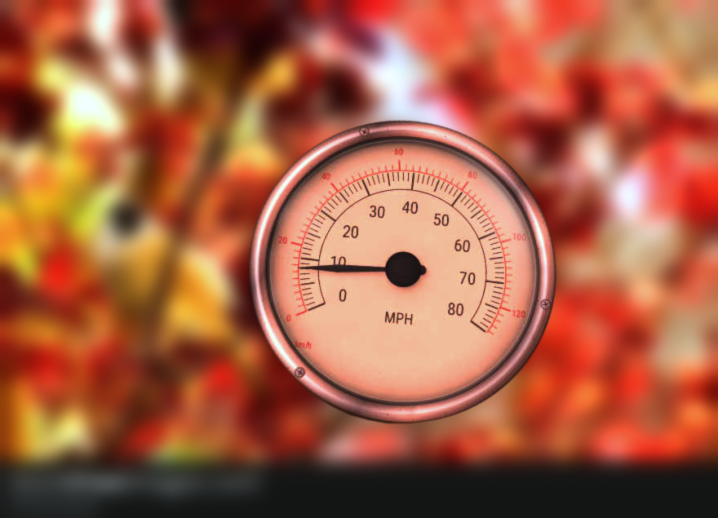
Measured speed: 8 mph
